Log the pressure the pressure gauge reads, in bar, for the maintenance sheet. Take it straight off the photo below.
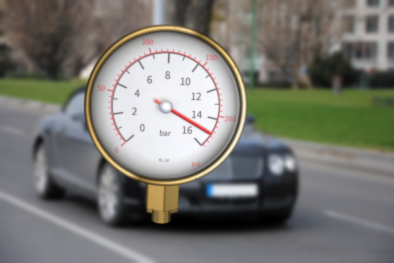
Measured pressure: 15 bar
